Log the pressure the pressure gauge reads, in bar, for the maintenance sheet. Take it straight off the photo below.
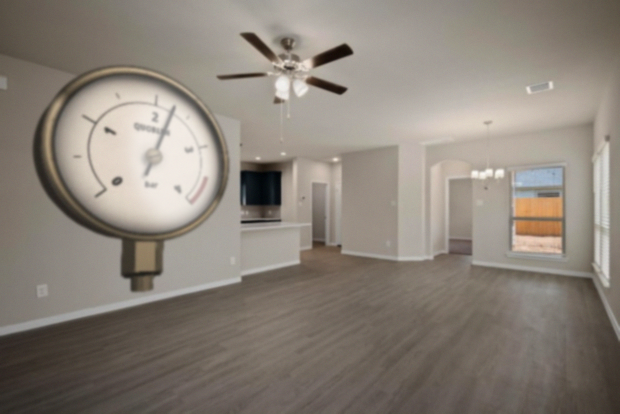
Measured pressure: 2.25 bar
